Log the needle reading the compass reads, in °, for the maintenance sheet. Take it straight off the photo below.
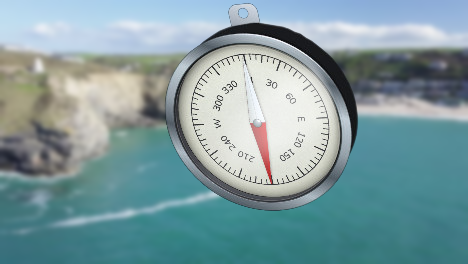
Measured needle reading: 180 °
